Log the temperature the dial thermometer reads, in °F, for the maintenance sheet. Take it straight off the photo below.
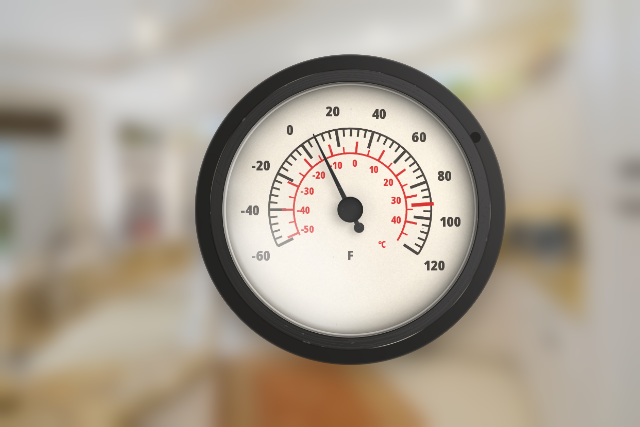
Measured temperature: 8 °F
